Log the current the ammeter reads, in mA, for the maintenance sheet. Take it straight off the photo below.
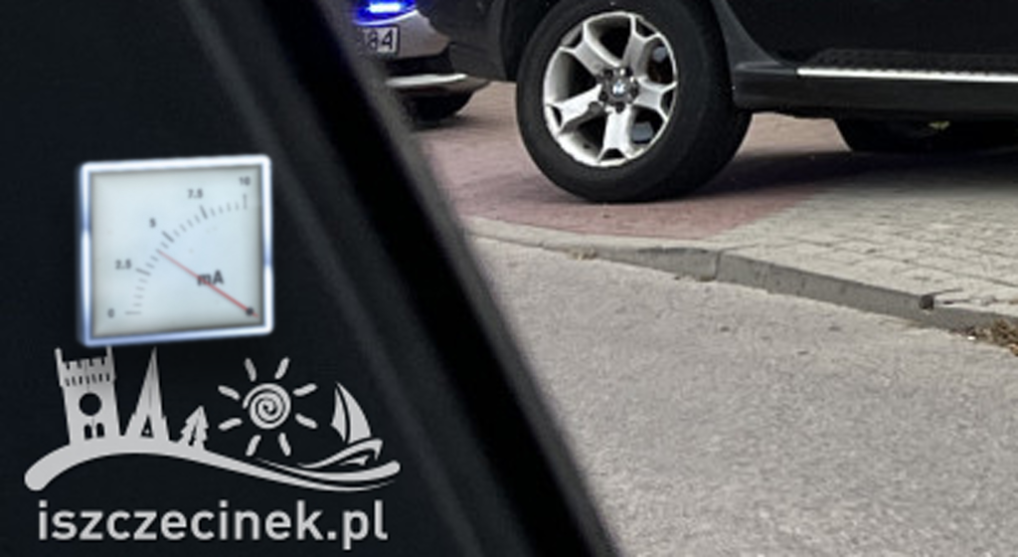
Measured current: 4 mA
